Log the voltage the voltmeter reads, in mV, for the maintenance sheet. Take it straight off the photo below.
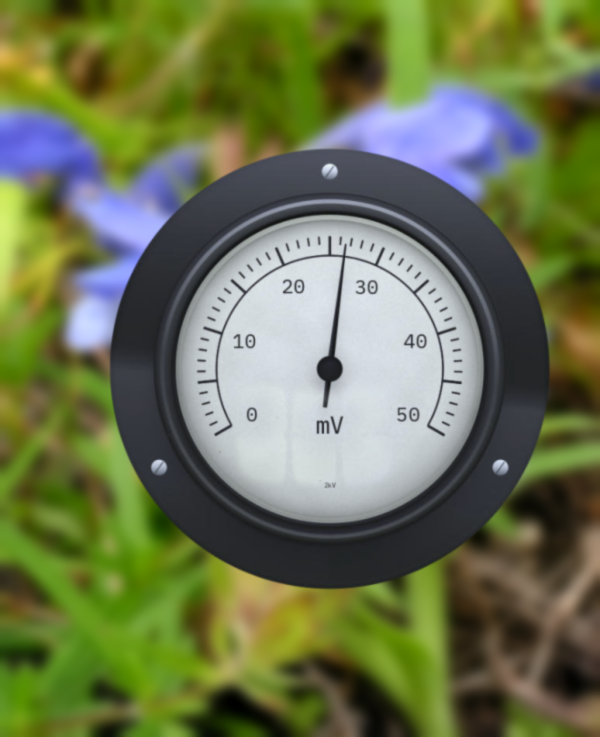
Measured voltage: 26.5 mV
